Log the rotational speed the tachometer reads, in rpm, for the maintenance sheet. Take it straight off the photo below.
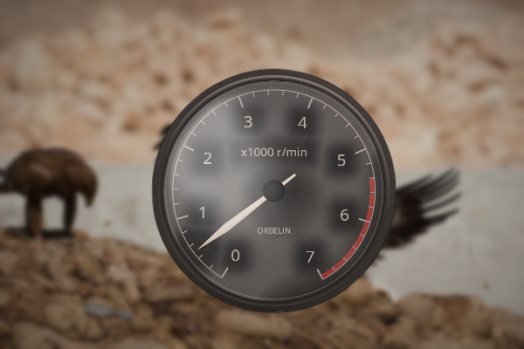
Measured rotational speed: 500 rpm
